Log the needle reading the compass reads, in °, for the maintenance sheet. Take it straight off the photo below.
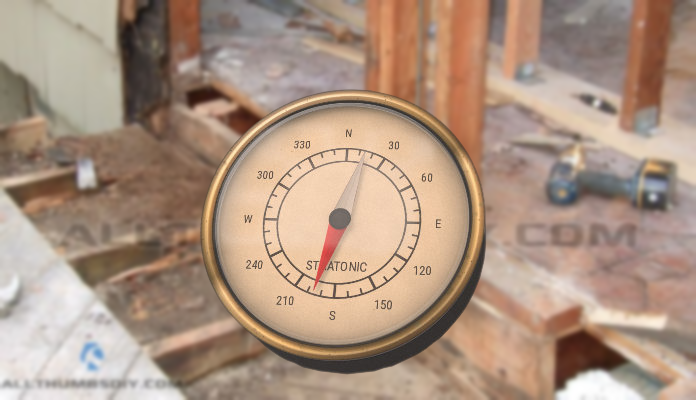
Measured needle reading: 195 °
